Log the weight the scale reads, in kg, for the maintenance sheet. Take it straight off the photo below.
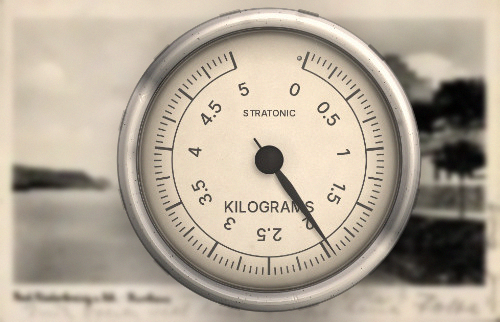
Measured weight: 1.95 kg
